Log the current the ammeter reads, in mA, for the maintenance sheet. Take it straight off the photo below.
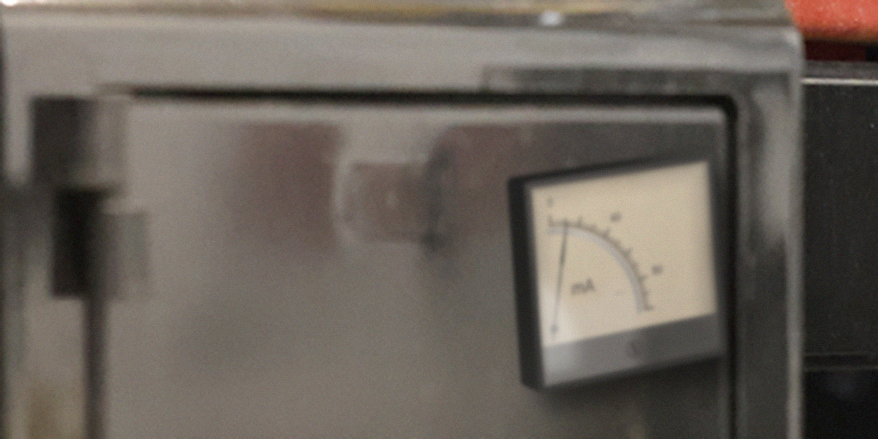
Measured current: 10 mA
